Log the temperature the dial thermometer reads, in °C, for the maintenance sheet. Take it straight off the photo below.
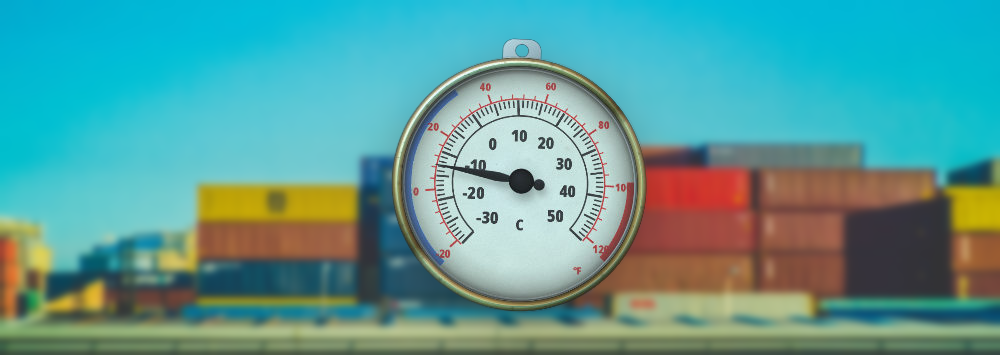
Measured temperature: -13 °C
